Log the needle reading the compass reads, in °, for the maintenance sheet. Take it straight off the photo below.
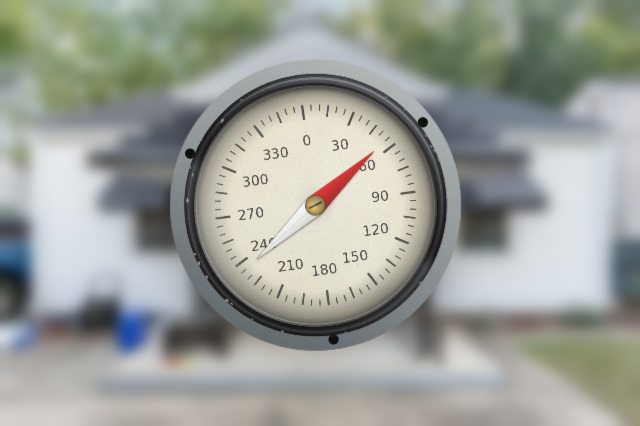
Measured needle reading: 55 °
